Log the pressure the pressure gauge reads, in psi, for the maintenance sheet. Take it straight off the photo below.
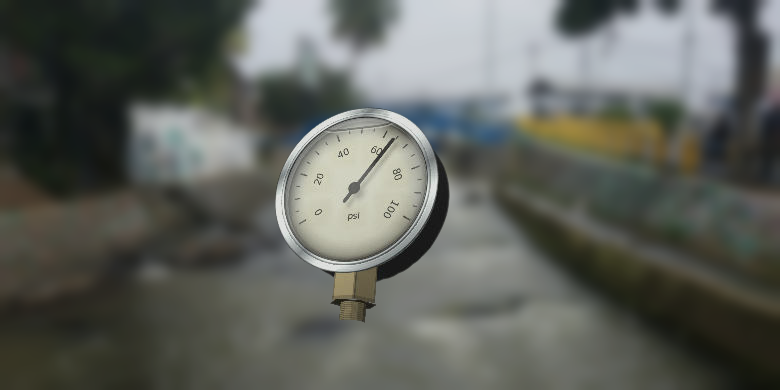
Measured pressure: 65 psi
